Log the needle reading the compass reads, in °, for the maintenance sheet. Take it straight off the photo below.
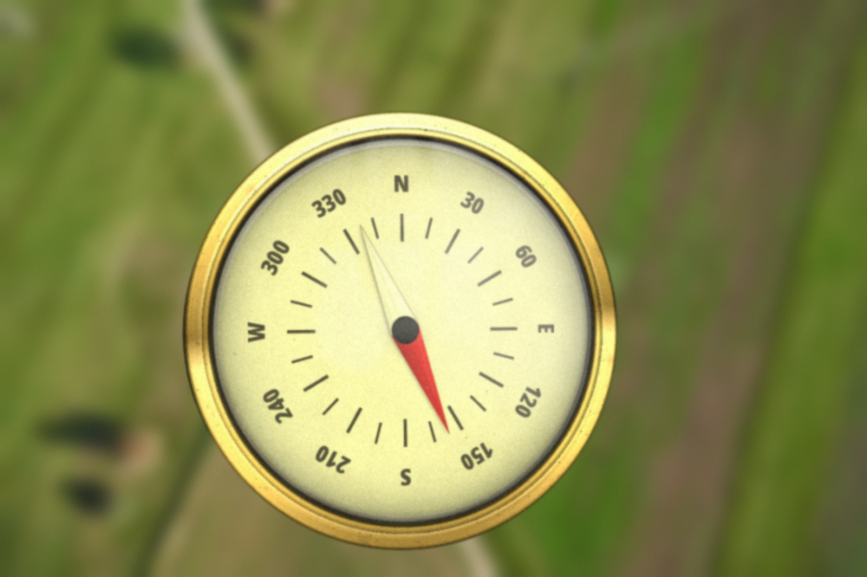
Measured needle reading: 157.5 °
